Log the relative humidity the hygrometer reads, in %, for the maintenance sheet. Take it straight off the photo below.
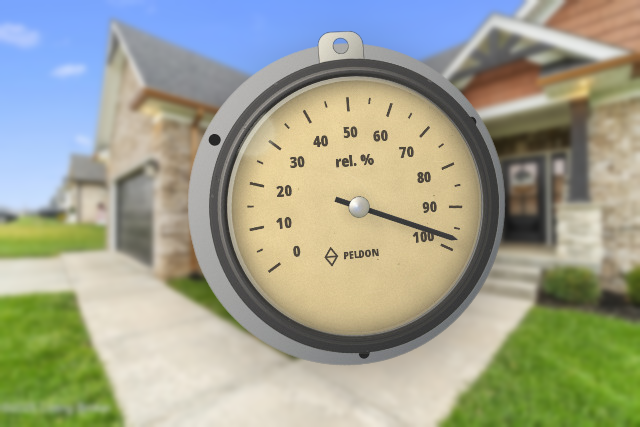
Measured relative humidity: 97.5 %
